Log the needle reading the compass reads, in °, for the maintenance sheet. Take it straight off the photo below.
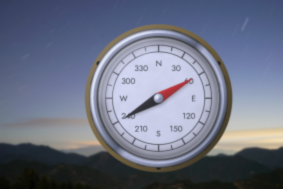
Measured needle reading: 60 °
